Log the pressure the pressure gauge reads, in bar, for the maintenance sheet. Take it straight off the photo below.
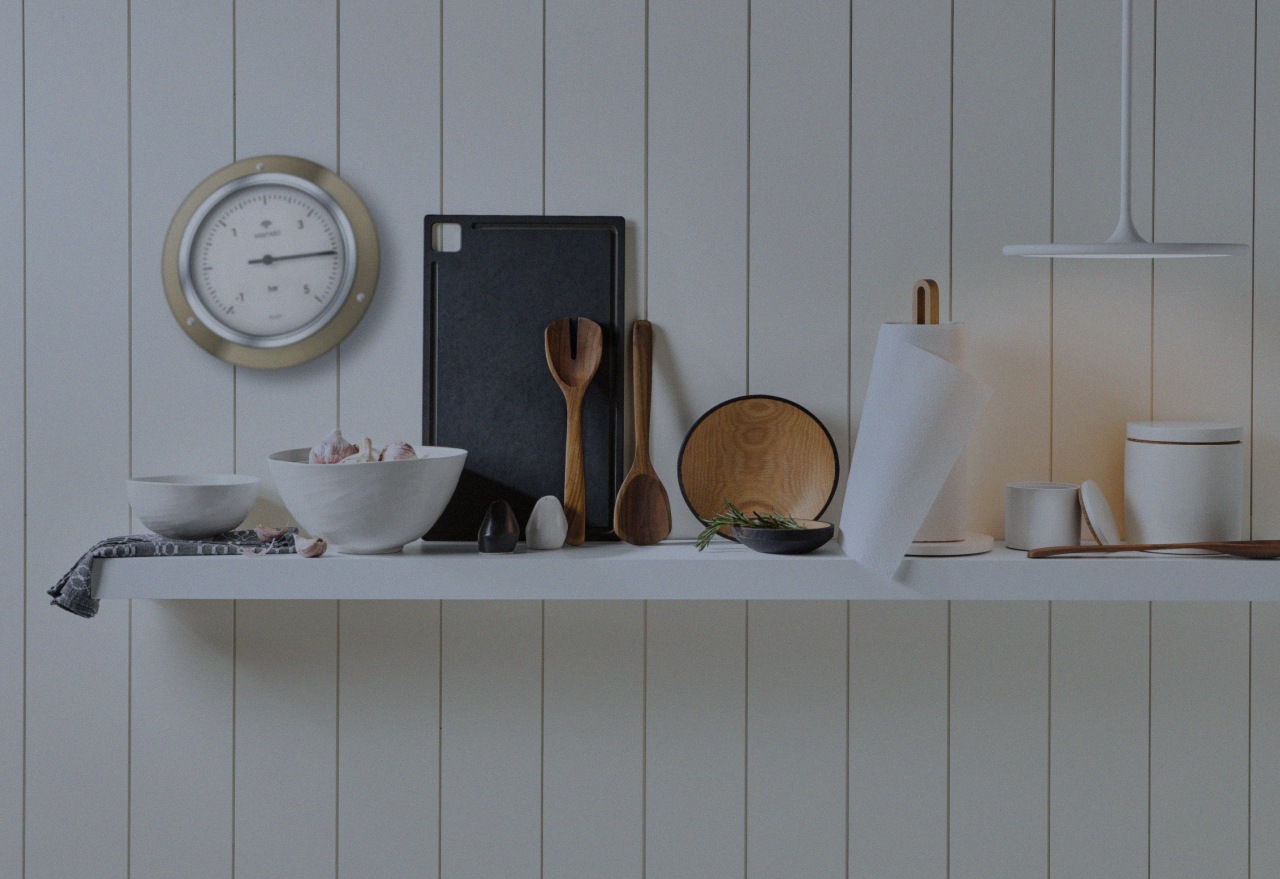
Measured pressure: 4 bar
